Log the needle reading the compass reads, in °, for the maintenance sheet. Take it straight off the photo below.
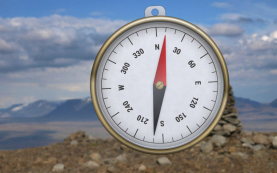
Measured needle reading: 10 °
